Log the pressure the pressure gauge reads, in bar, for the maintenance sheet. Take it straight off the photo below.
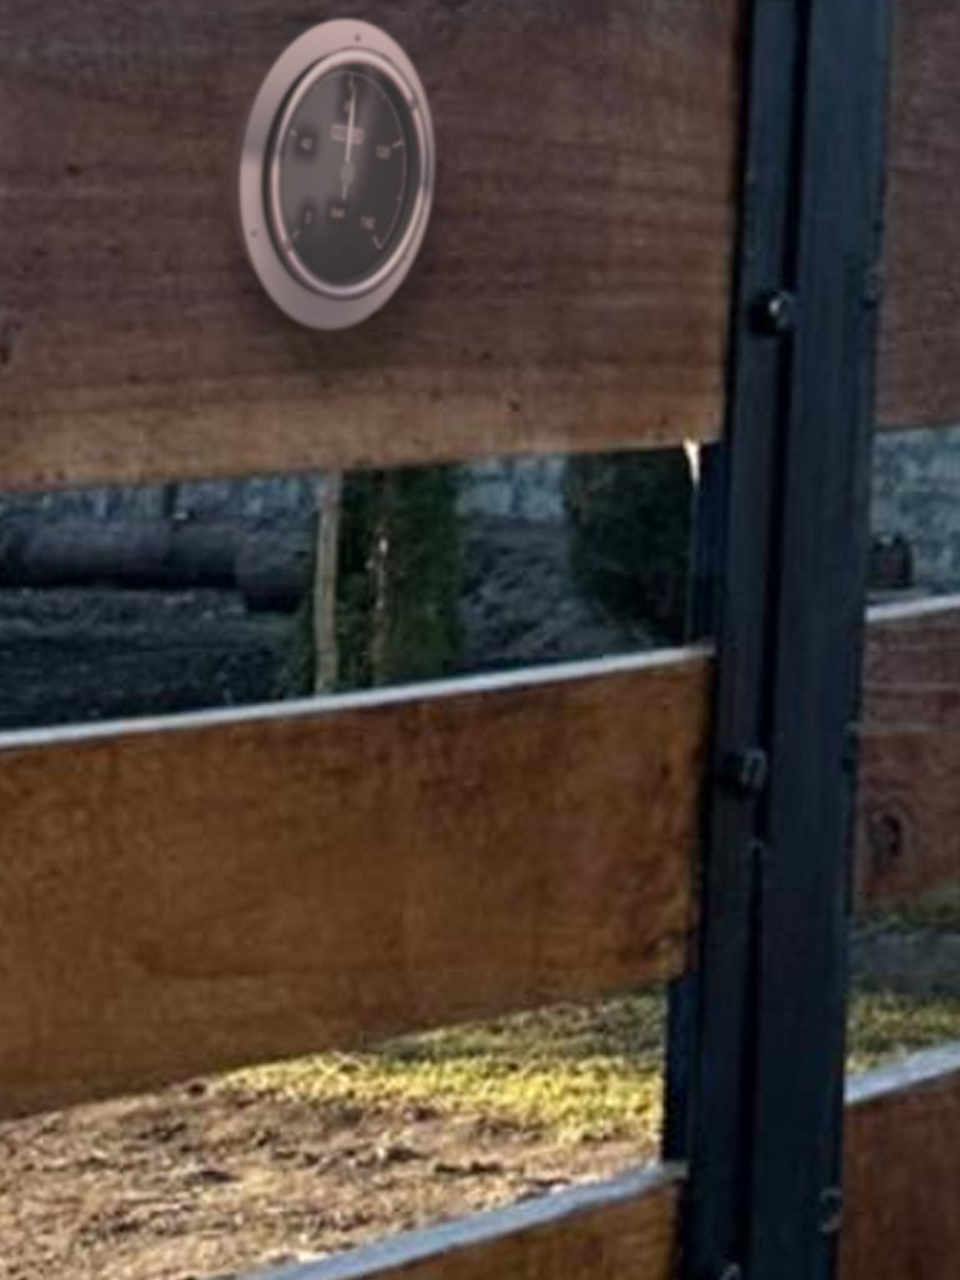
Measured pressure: 80 bar
